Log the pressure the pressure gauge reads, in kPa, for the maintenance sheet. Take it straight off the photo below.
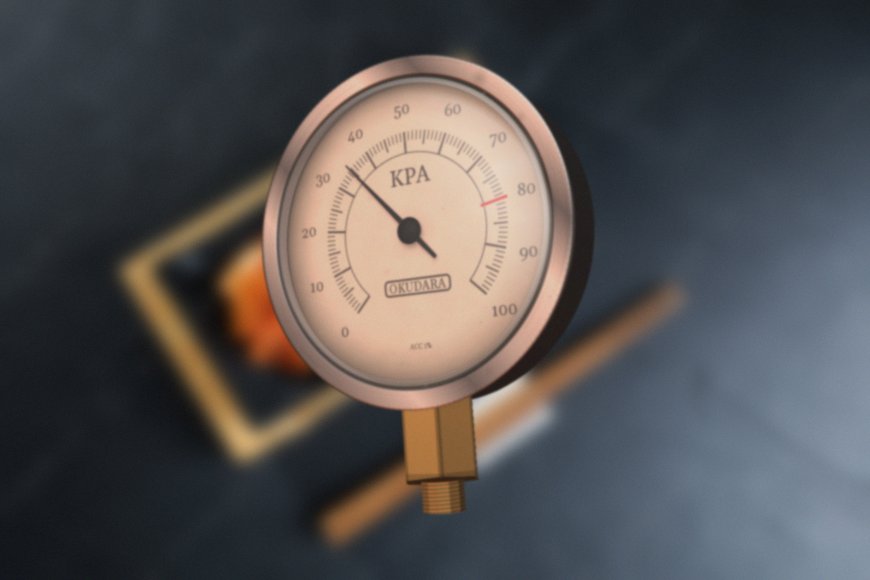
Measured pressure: 35 kPa
